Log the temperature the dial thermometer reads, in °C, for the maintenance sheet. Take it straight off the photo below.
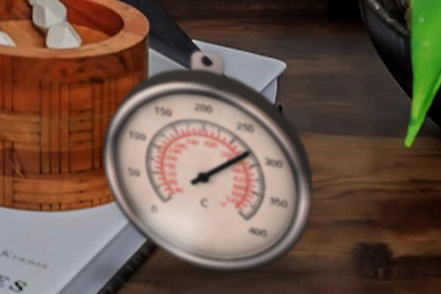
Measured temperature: 275 °C
